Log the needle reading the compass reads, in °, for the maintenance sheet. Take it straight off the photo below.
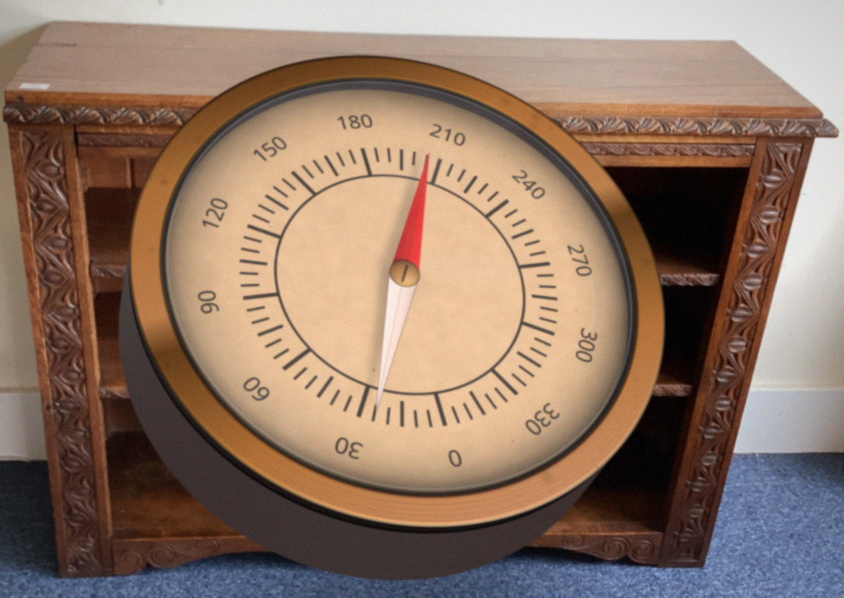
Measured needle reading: 205 °
